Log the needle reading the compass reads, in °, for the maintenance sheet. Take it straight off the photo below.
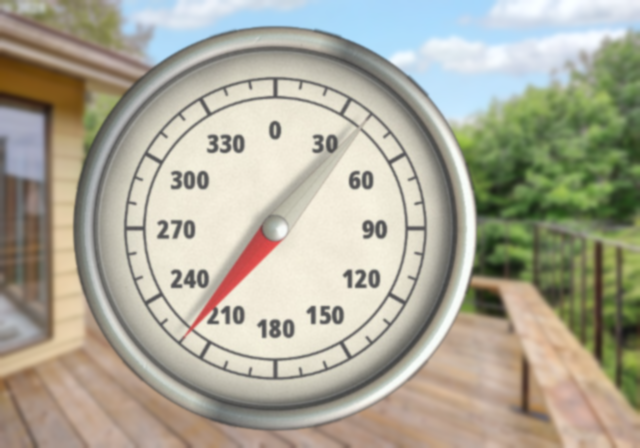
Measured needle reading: 220 °
